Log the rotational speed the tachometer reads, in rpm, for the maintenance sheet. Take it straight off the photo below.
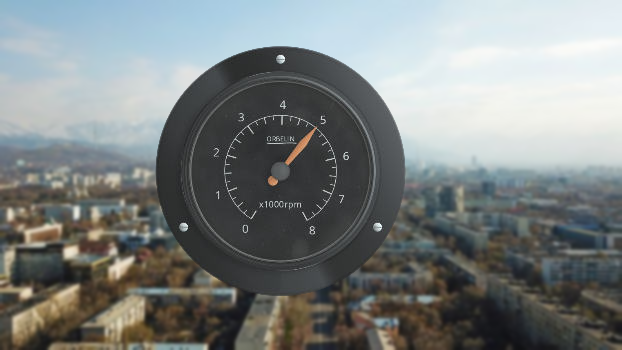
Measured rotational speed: 5000 rpm
